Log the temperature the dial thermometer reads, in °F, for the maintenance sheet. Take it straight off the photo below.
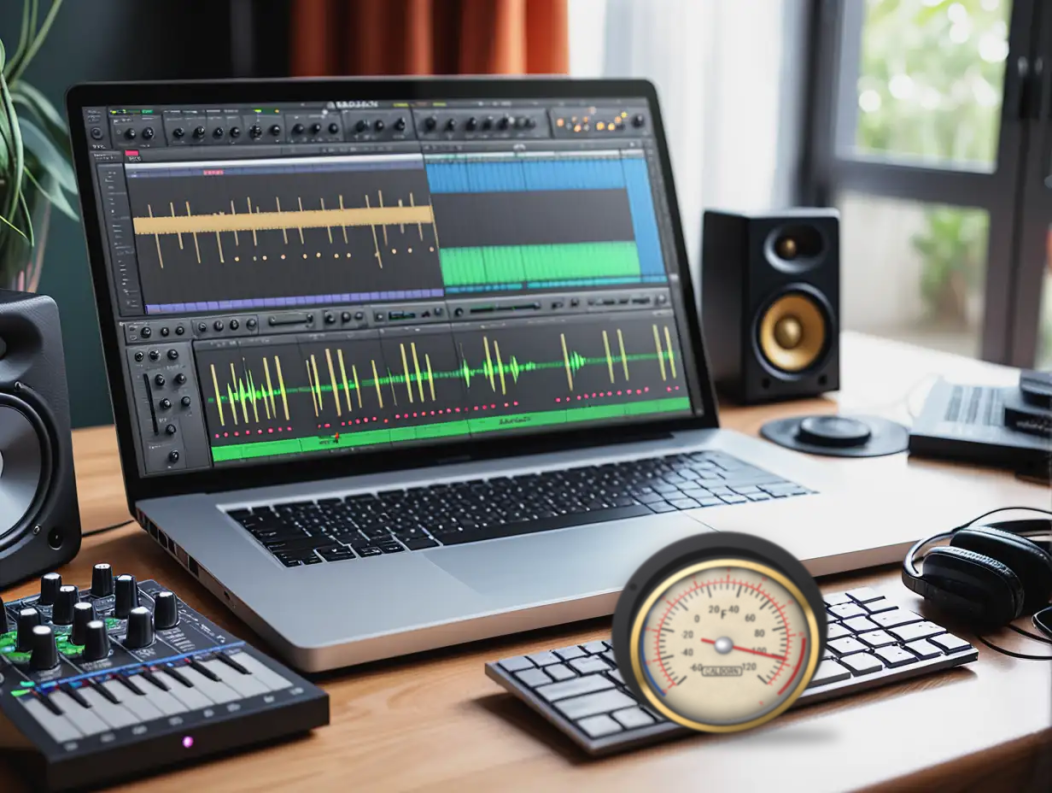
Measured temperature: 100 °F
